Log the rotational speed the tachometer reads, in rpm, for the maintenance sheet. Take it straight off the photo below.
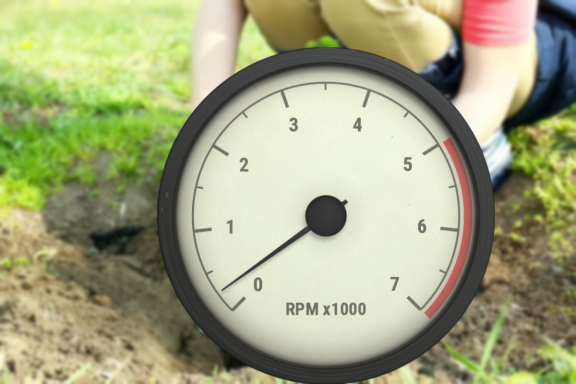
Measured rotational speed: 250 rpm
